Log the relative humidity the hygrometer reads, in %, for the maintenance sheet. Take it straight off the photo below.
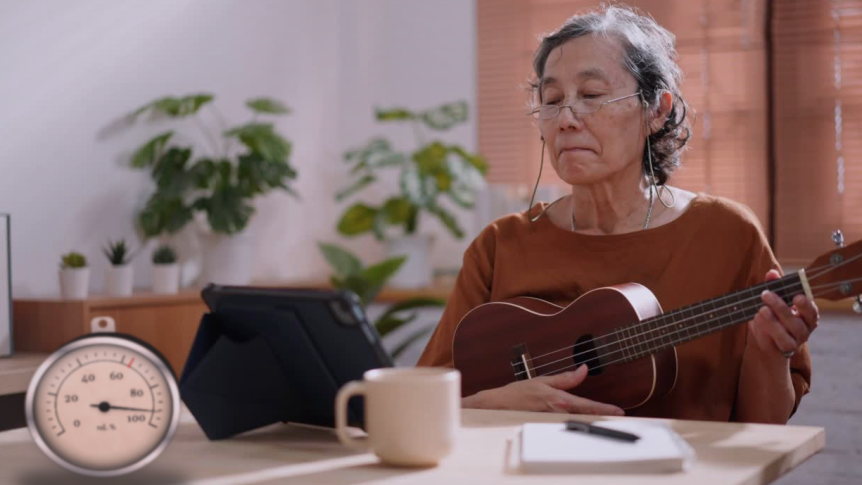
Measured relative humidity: 92 %
